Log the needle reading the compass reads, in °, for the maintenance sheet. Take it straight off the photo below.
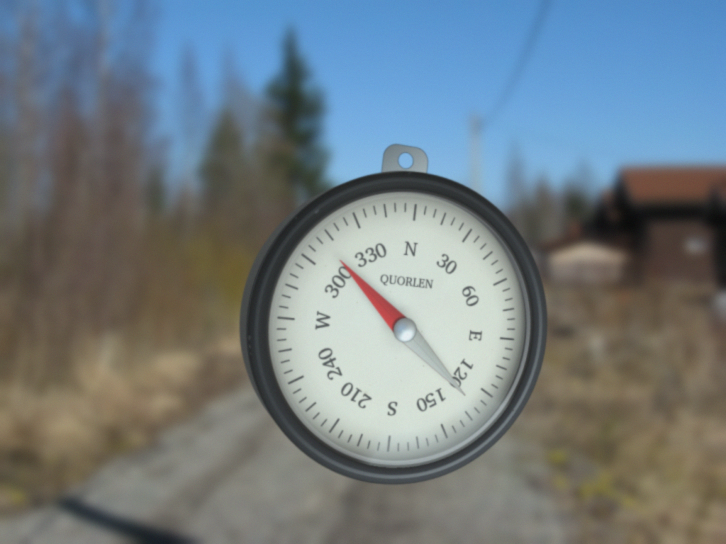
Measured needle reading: 310 °
